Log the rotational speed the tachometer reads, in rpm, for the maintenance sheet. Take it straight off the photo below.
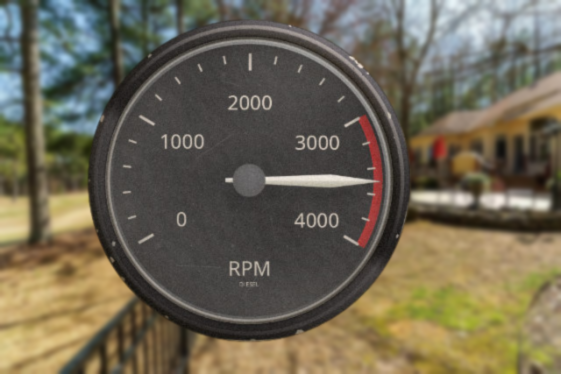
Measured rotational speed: 3500 rpm
